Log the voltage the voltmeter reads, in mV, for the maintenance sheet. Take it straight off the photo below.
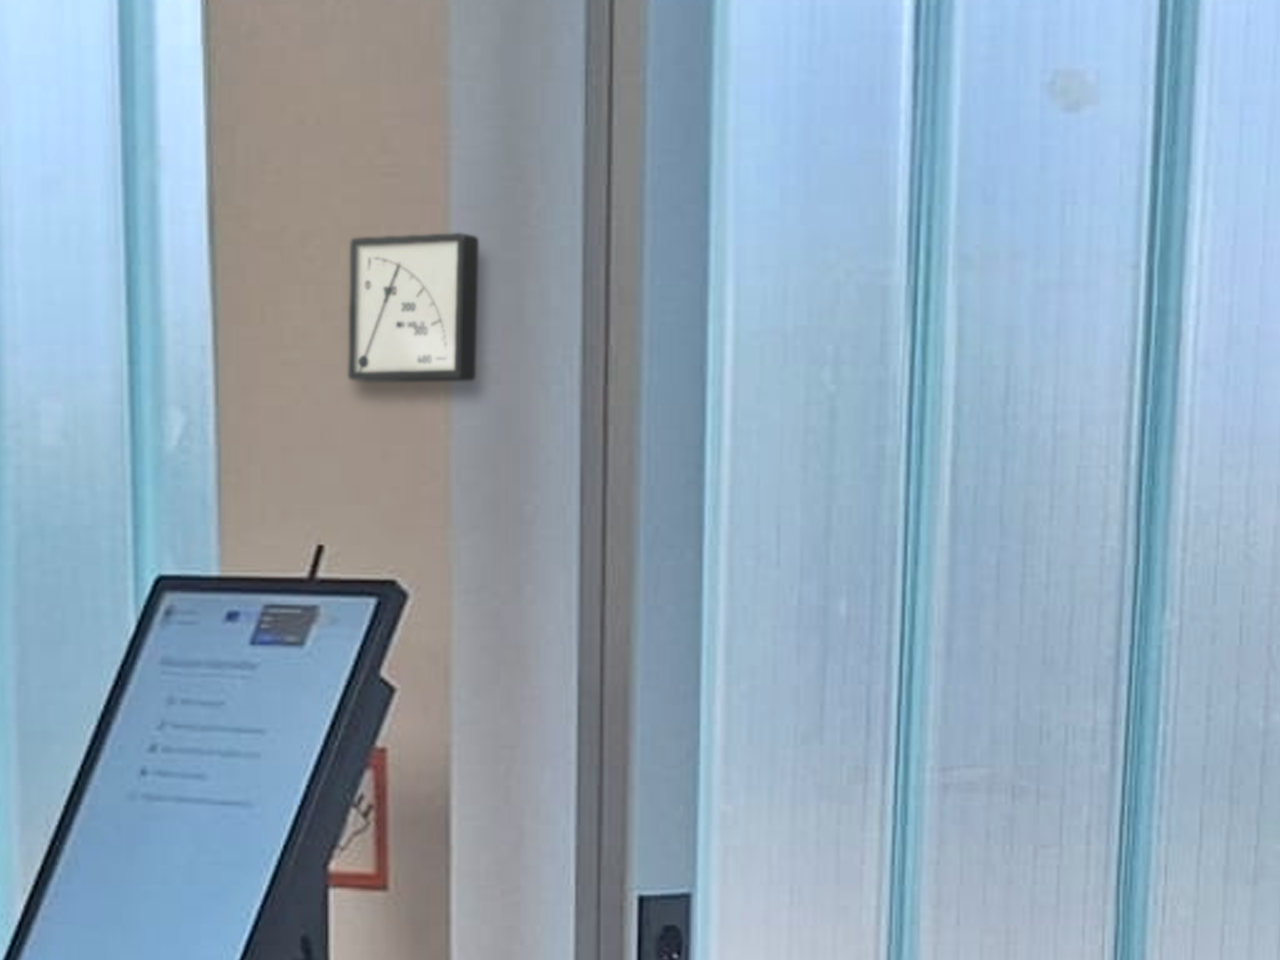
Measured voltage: 100 mV
